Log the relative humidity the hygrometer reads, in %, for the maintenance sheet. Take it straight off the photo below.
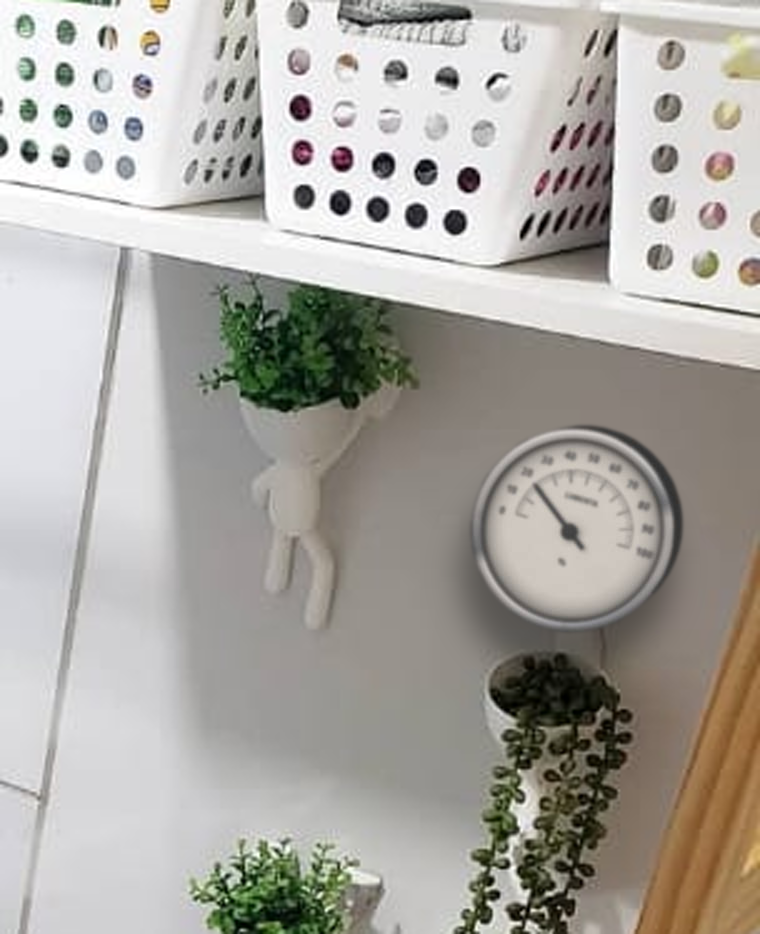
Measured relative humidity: 20 %
